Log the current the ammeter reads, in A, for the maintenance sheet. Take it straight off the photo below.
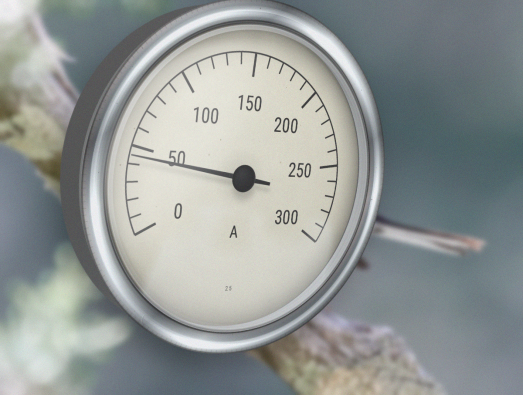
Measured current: 45 A
